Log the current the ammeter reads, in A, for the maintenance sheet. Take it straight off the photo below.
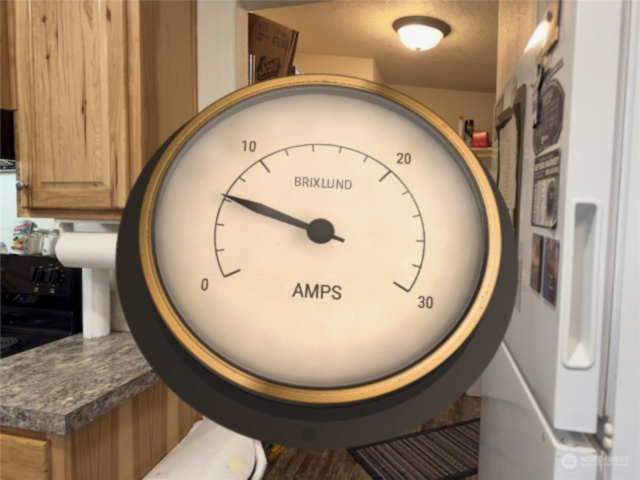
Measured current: 6 A
